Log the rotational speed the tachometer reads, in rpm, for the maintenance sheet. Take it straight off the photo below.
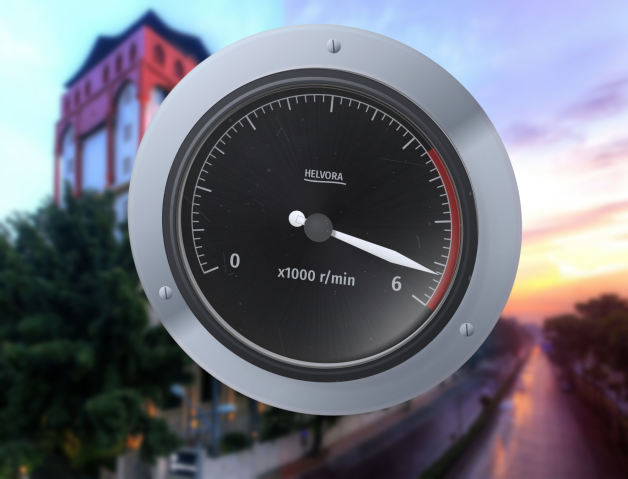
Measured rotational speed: 5600 rpm
